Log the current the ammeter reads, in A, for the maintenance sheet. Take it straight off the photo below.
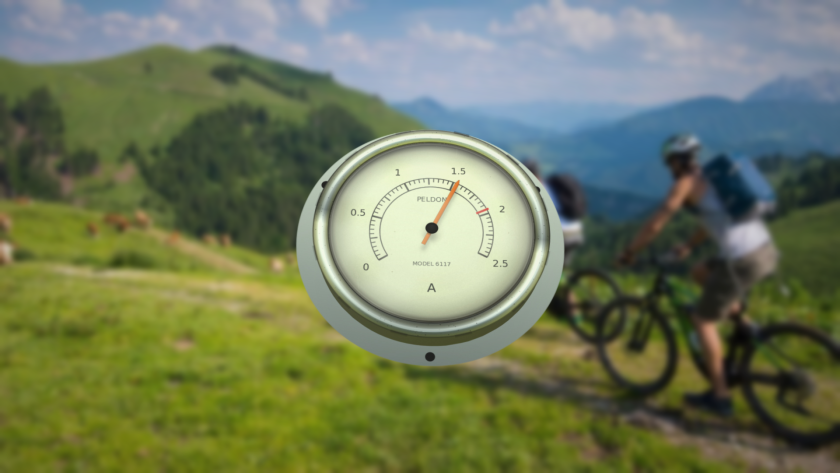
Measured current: 1.55 A
